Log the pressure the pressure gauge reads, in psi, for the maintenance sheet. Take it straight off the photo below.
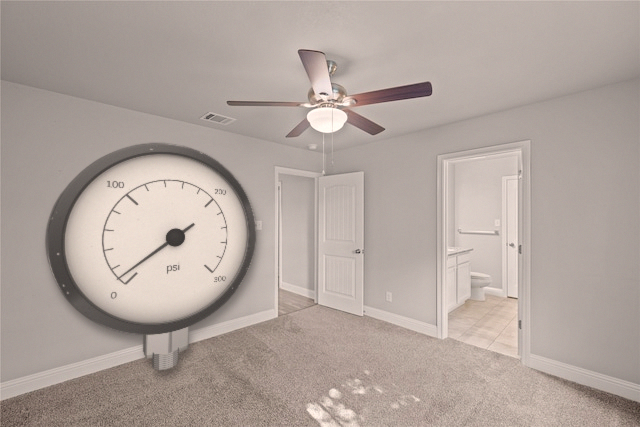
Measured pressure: 10 psi
